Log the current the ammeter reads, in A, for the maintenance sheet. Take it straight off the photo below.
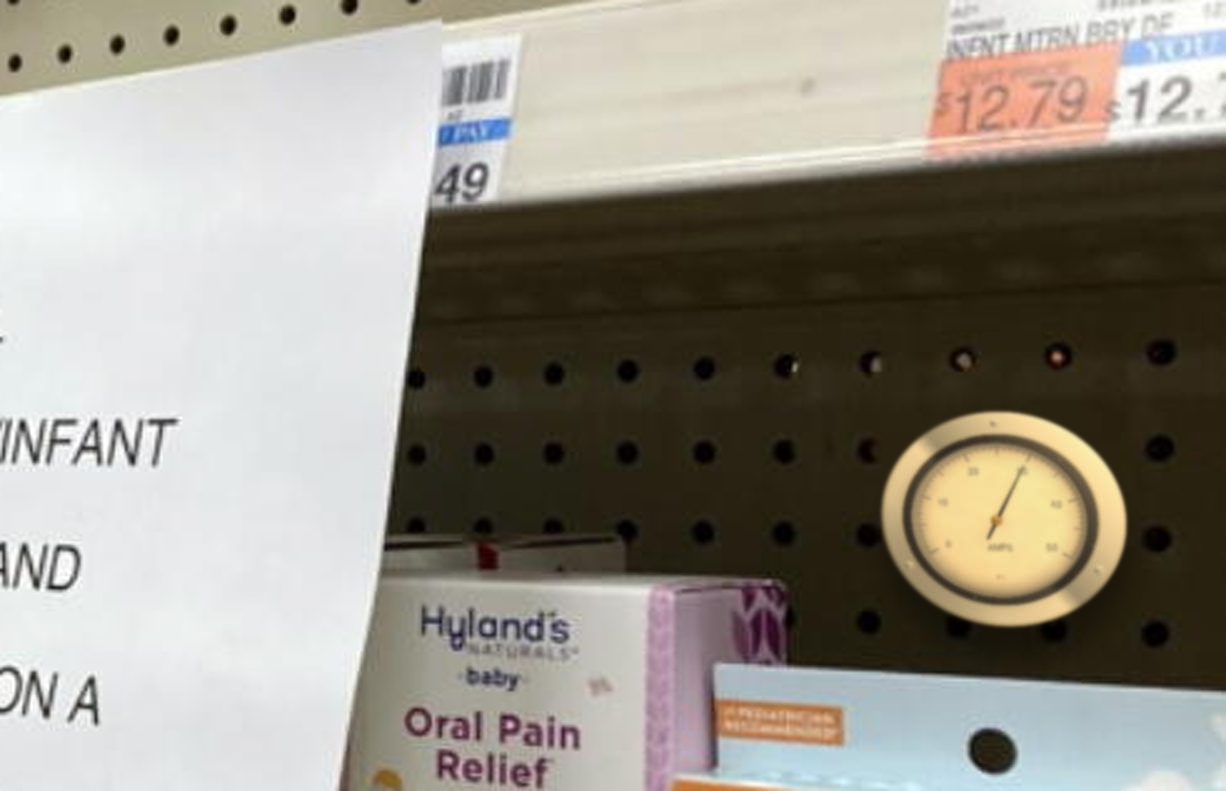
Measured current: 30 A
